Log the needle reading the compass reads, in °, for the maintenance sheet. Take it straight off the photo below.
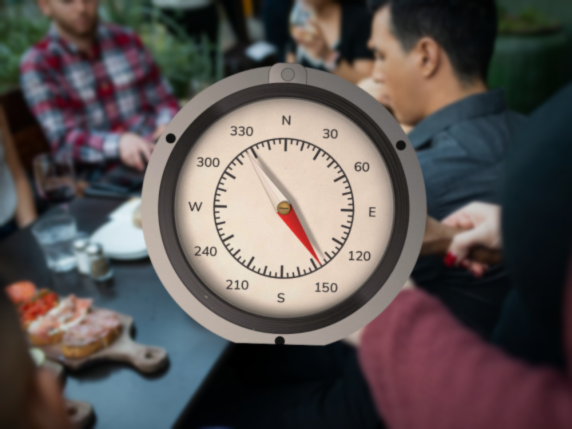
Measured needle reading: 145 °
